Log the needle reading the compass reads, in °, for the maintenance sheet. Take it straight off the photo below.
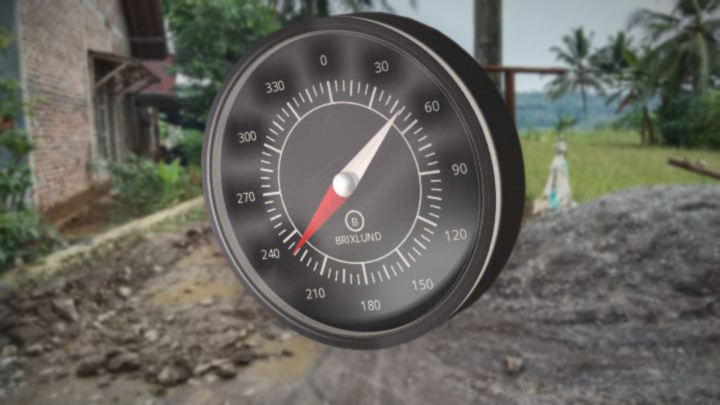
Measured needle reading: 230 °
